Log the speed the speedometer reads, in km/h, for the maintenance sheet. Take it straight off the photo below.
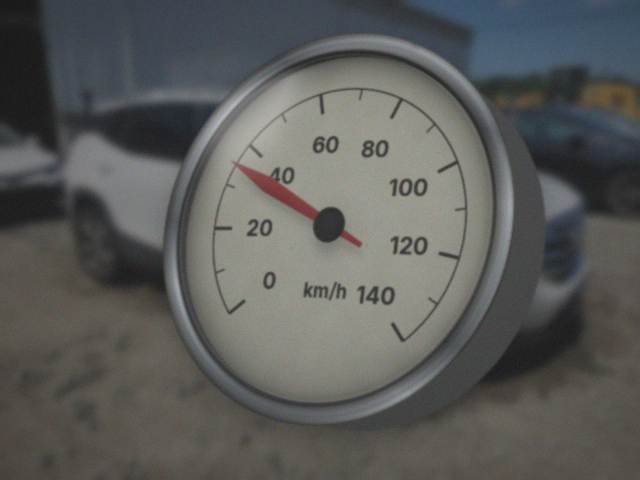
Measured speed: 35 km/h
